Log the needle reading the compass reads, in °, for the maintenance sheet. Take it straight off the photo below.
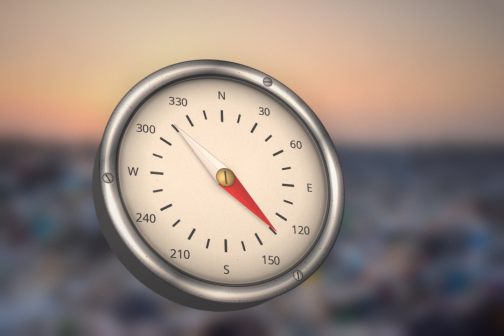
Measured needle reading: 135 °
